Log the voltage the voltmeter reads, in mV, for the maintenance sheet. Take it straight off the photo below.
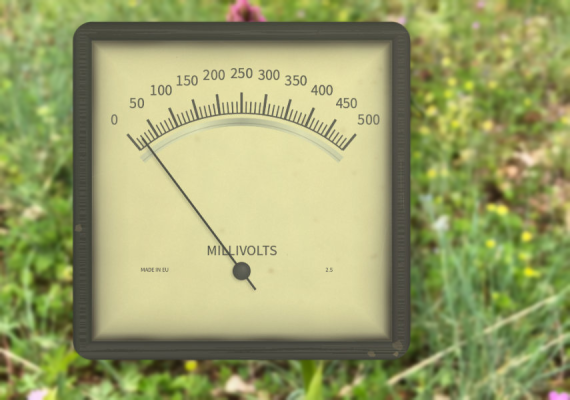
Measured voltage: 20 mV
